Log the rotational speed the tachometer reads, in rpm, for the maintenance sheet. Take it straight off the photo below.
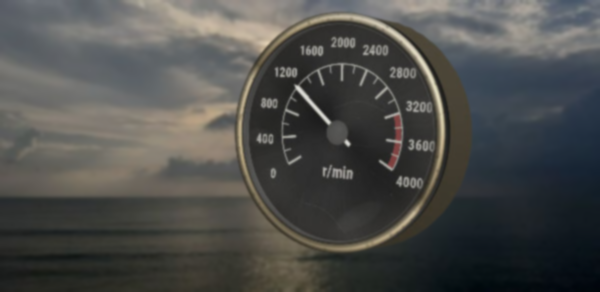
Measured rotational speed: 1200 rpm
